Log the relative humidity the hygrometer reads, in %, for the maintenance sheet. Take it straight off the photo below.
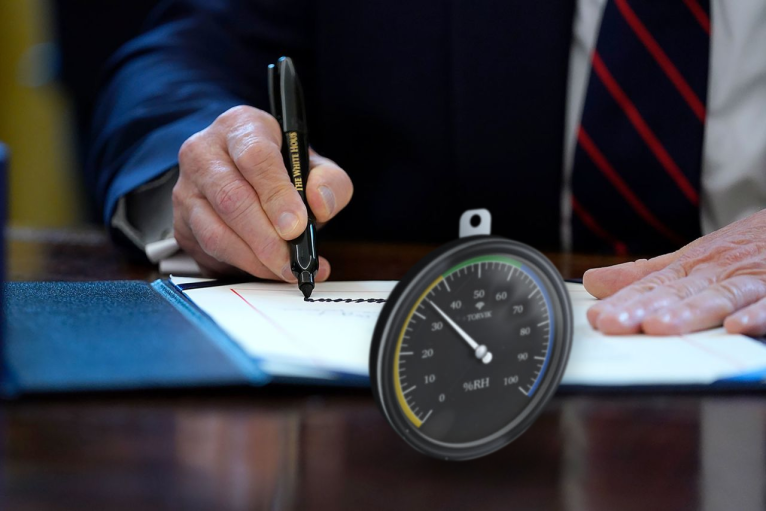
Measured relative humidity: 34 %
